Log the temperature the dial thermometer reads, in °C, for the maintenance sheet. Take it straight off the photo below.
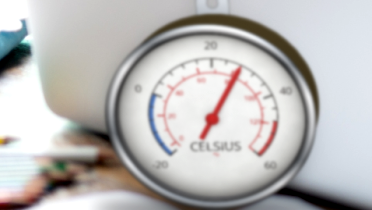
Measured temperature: 28 °C
